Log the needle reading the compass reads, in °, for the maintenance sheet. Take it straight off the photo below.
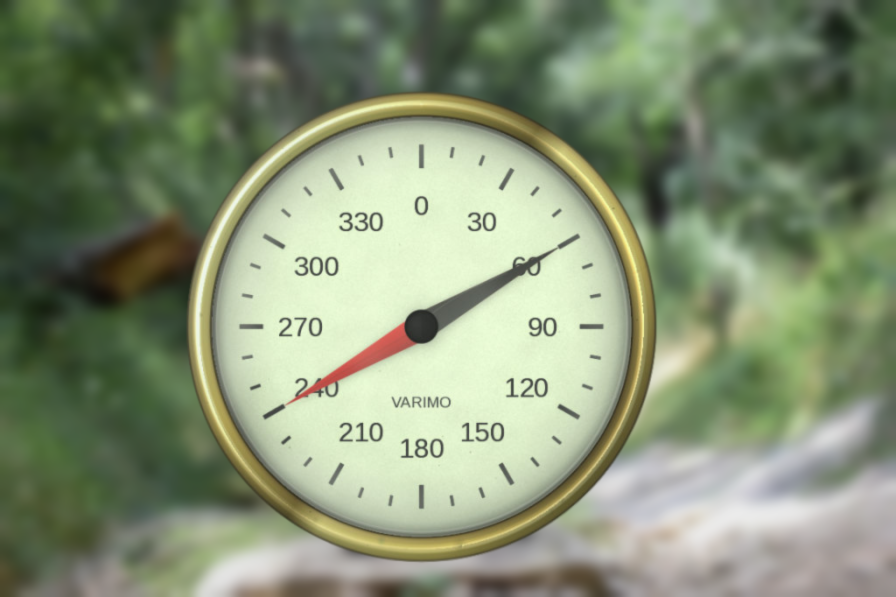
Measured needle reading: 240 °
